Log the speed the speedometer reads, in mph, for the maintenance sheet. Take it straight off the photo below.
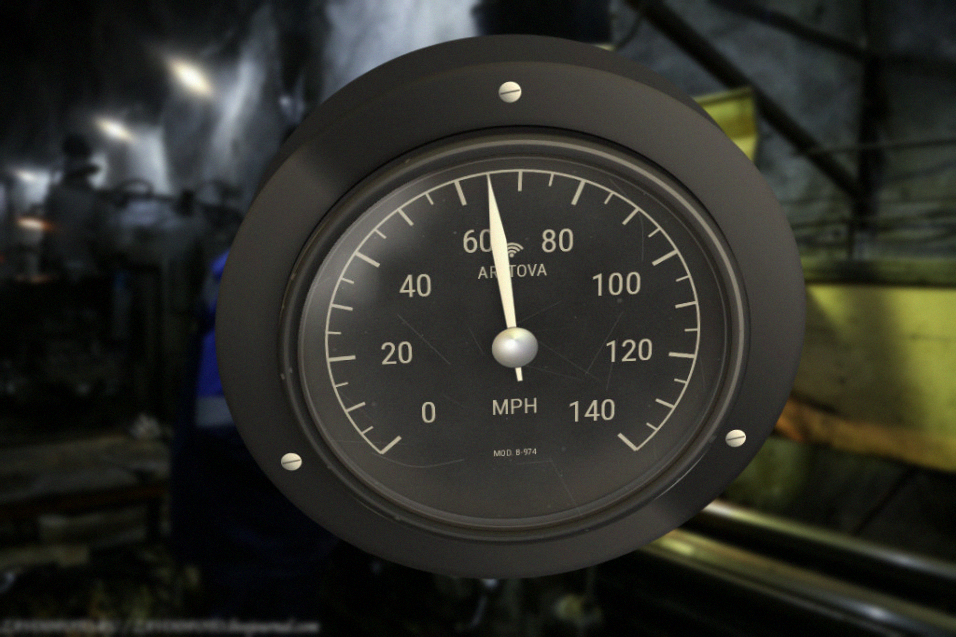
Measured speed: 65 mph
